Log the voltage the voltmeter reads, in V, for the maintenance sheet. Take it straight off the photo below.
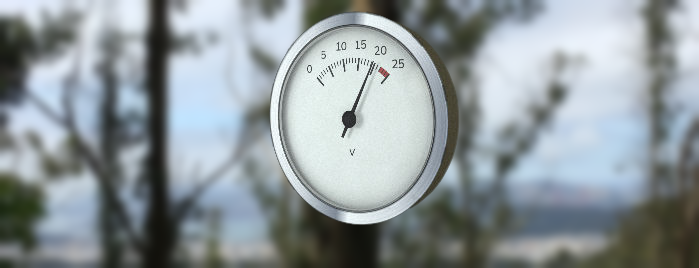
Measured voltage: 20 V
